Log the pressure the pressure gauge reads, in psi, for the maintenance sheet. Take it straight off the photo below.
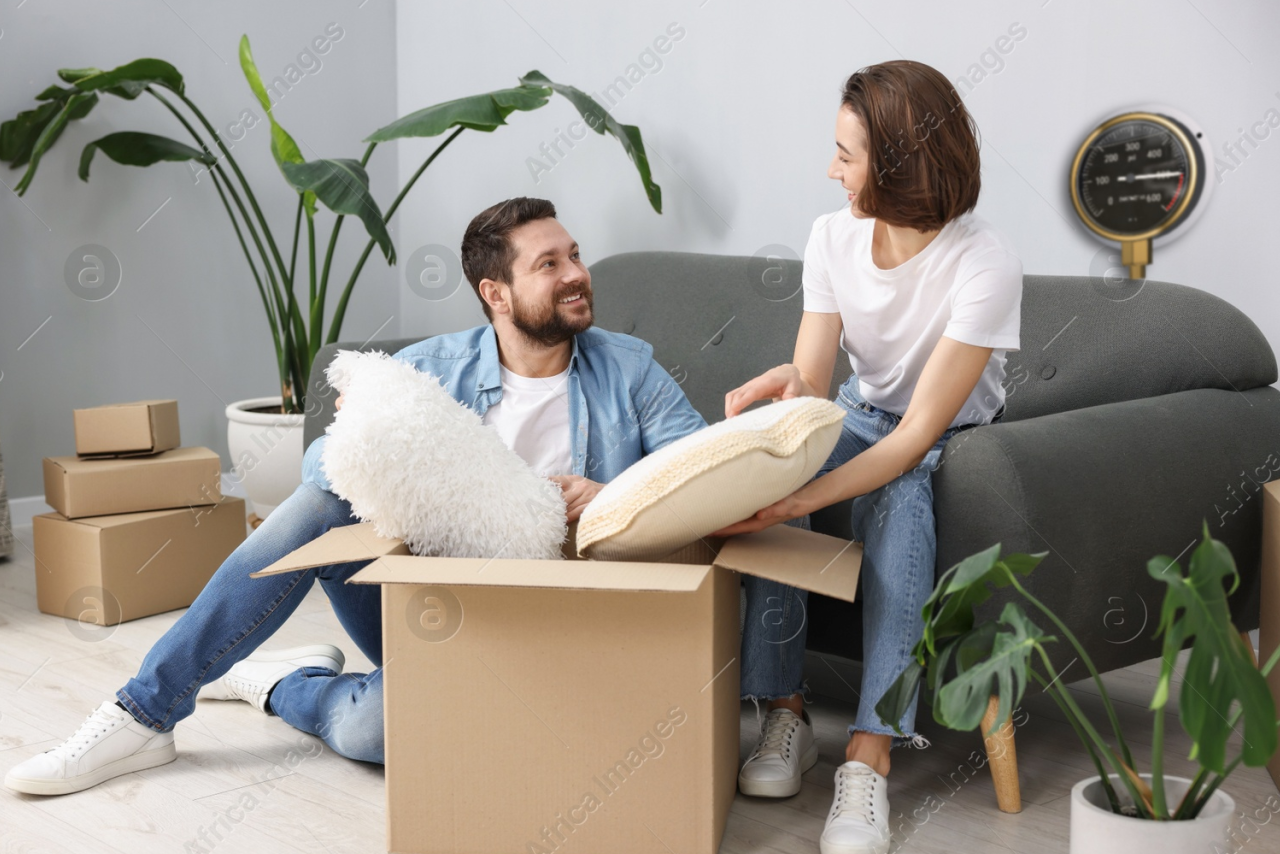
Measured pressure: 500 psi
